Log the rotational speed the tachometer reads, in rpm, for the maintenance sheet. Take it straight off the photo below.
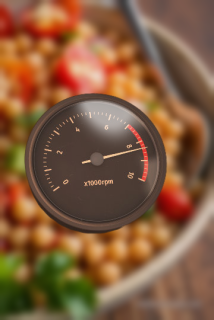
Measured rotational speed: 8400 rpm
